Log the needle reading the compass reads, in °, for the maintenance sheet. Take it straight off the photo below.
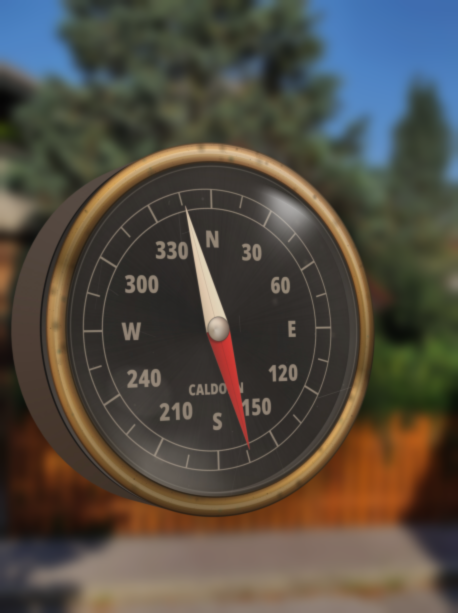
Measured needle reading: 165 °
